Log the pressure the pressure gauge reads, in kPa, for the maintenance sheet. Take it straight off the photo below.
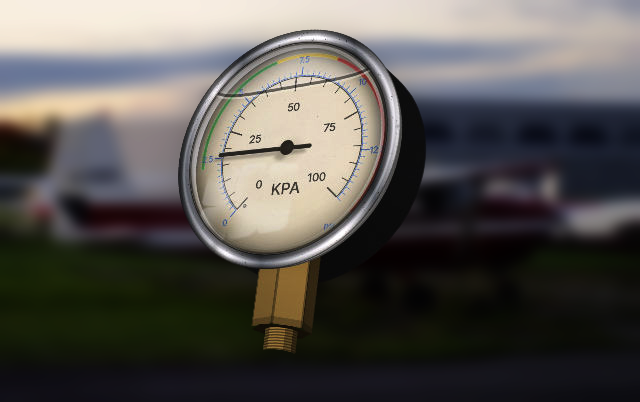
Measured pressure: 17.5 kPa
